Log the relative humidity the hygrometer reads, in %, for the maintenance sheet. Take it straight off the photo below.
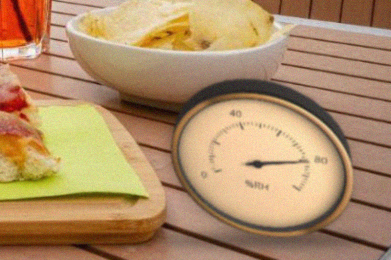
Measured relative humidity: 80 %
